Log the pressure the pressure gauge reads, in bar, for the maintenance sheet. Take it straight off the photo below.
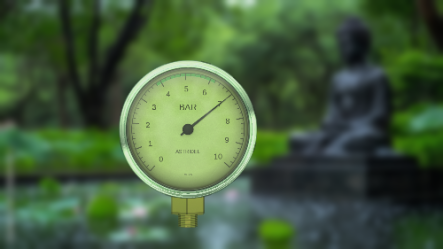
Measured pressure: 7 bar
